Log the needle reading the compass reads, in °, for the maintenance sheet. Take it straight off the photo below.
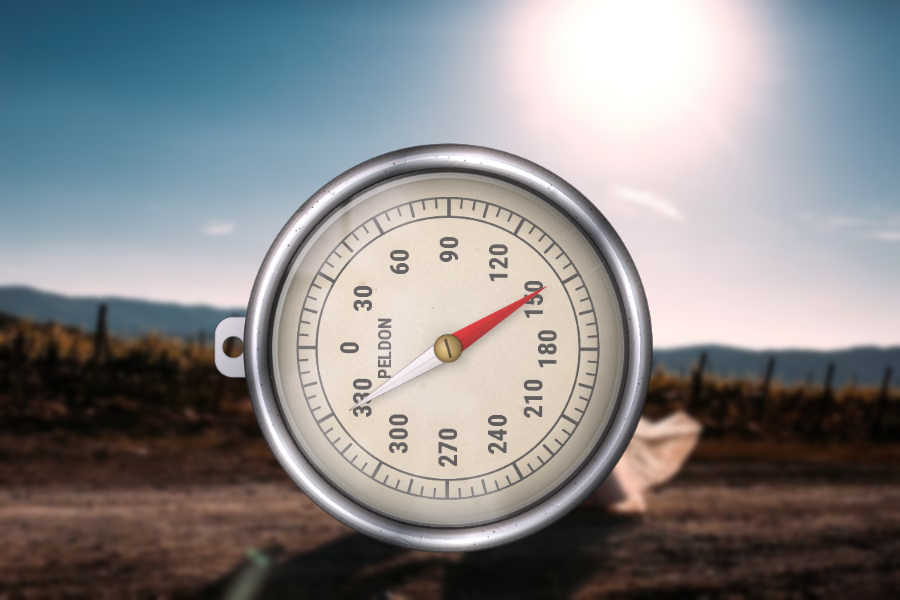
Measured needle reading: 147.5 °
